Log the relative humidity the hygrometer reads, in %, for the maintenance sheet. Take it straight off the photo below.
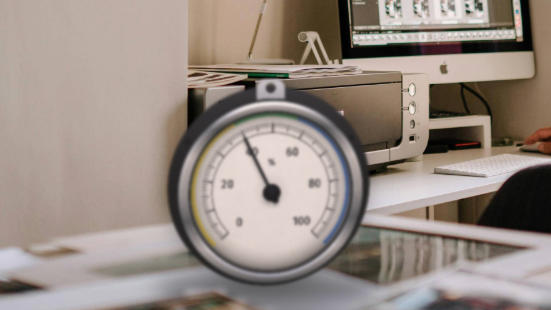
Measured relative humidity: 40 %
